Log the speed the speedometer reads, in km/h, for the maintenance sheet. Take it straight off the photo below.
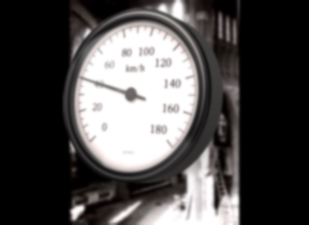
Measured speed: 40 km/h
